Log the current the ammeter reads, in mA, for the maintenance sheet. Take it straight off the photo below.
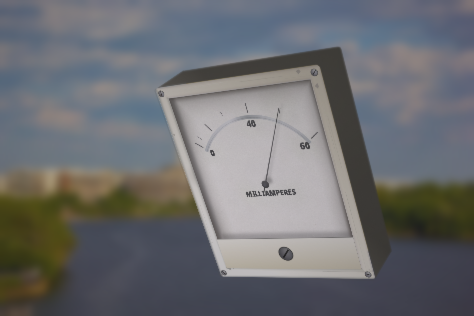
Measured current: 50 mA
